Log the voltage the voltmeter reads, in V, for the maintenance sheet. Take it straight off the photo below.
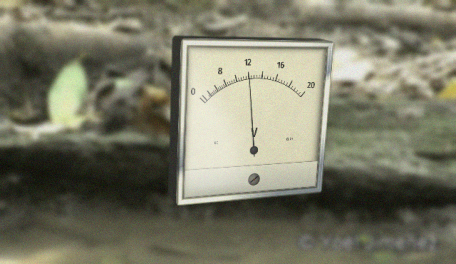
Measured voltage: 12 V
